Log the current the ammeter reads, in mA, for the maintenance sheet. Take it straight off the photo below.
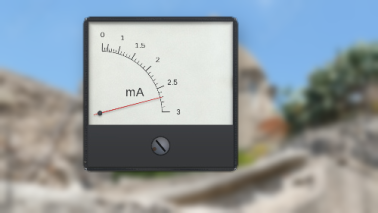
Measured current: 2.7 mA
